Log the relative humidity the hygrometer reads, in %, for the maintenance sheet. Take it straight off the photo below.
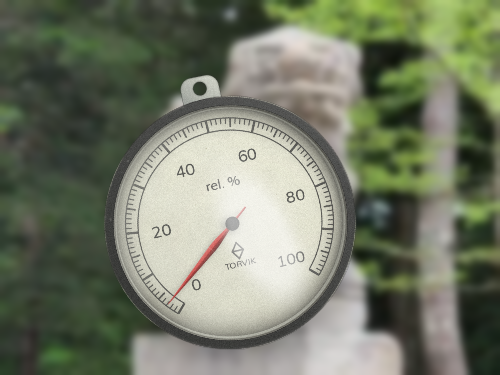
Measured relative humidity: 3 %
